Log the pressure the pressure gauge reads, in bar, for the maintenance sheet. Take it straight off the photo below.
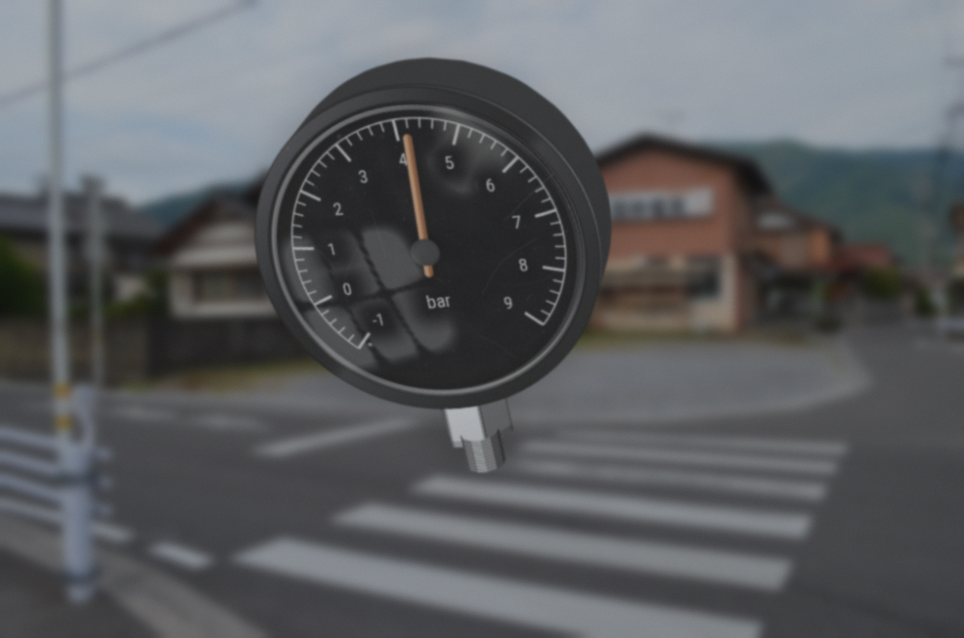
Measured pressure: 4.2 bar
